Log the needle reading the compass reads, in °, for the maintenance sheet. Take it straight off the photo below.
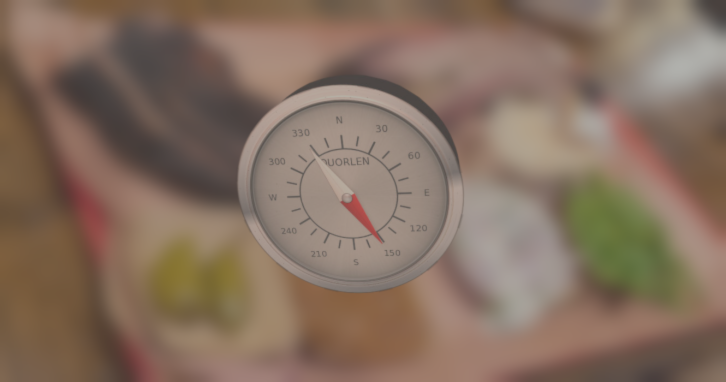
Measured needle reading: 150 °
